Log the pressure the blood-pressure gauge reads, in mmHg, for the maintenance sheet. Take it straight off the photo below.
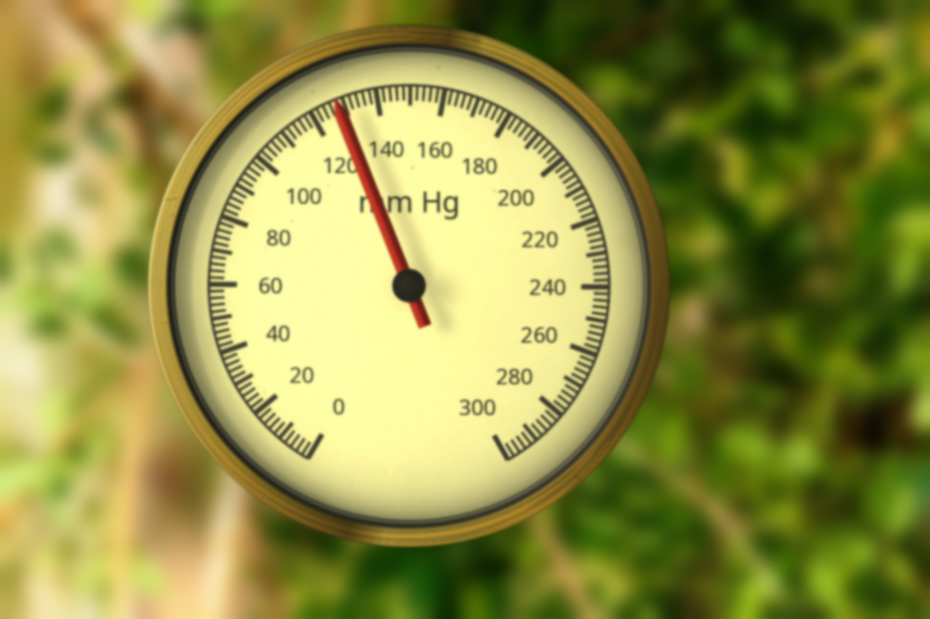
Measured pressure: 128 mmHg
